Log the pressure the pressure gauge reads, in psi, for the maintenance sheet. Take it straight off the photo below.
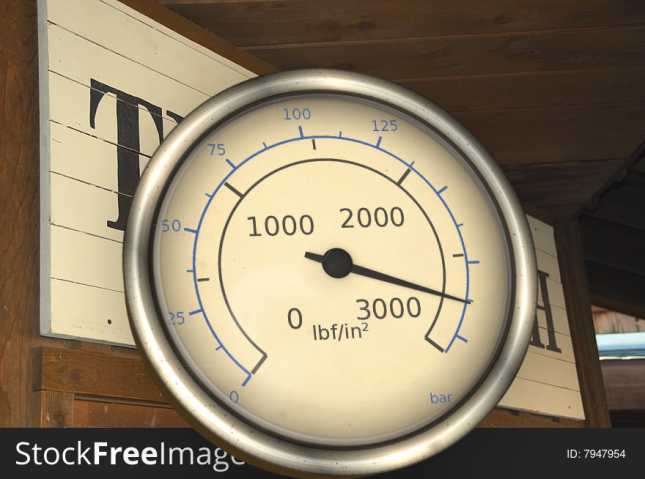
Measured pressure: 2750 psi
